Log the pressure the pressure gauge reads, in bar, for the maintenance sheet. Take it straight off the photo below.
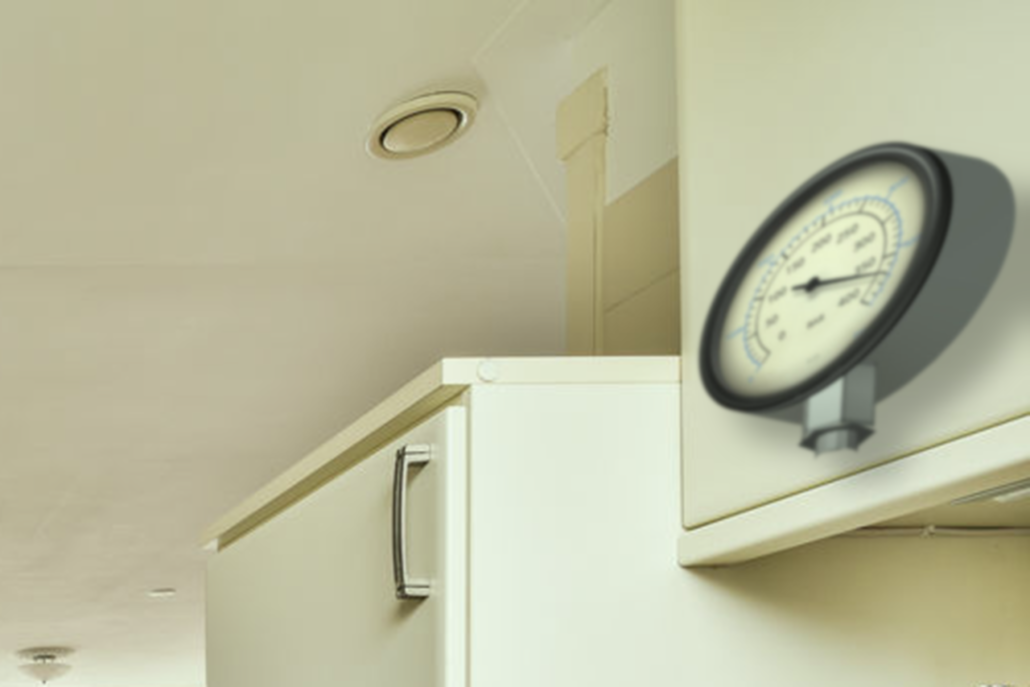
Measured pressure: 370 bar
